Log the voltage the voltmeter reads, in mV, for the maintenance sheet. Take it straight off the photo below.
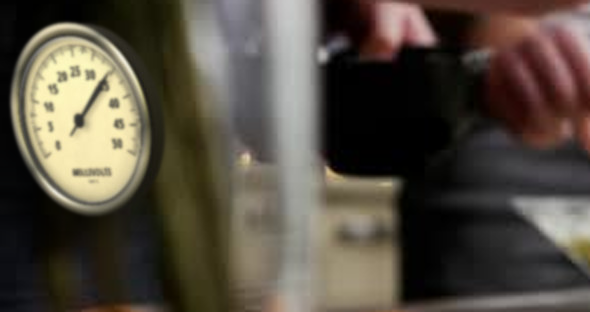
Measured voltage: 35 mV
